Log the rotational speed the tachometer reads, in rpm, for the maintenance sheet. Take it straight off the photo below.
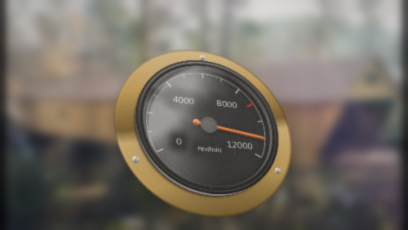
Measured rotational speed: 11000 rpm
